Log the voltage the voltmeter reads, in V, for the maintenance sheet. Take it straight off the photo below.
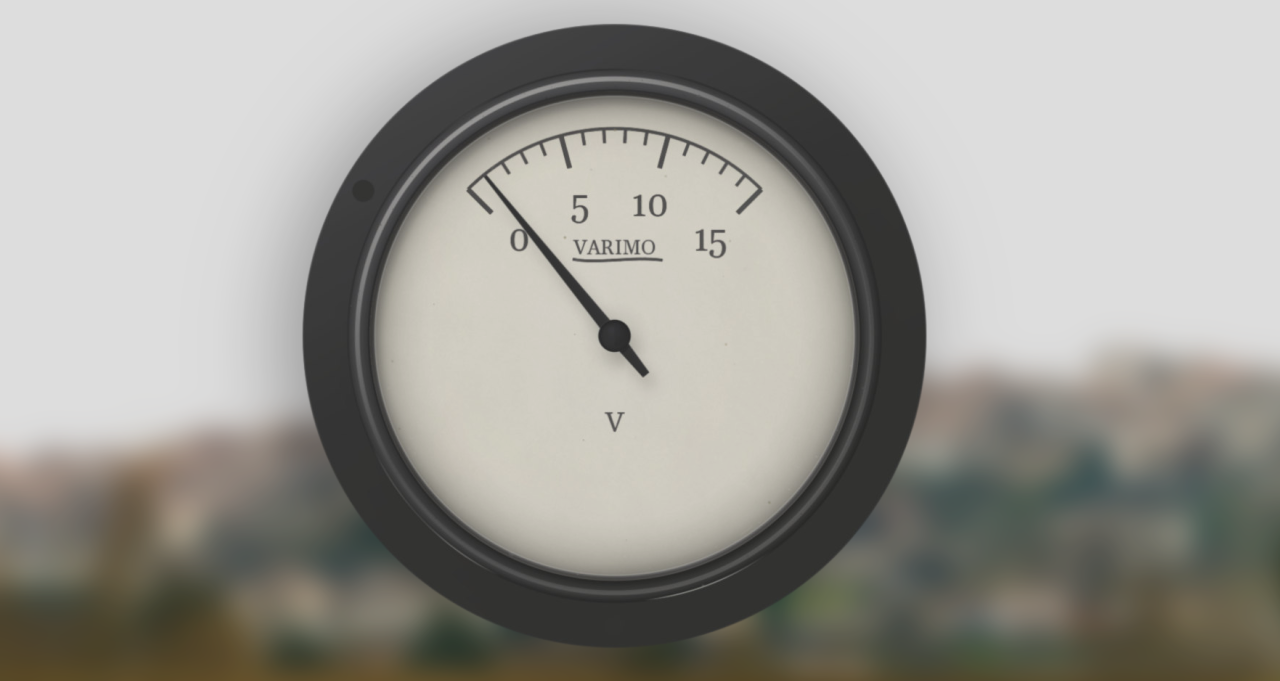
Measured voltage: 1 V
